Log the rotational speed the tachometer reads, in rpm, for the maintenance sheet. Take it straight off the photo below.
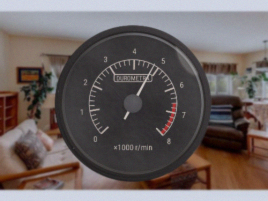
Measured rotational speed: 4800 rpm
